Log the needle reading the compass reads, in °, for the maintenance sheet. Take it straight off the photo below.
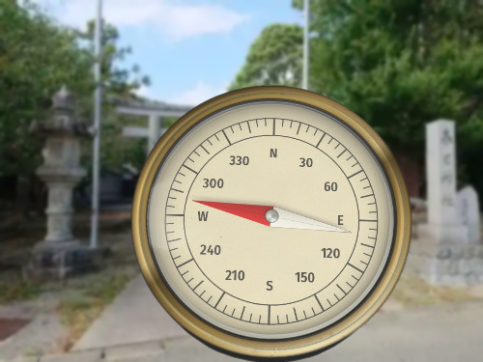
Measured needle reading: 280 °
